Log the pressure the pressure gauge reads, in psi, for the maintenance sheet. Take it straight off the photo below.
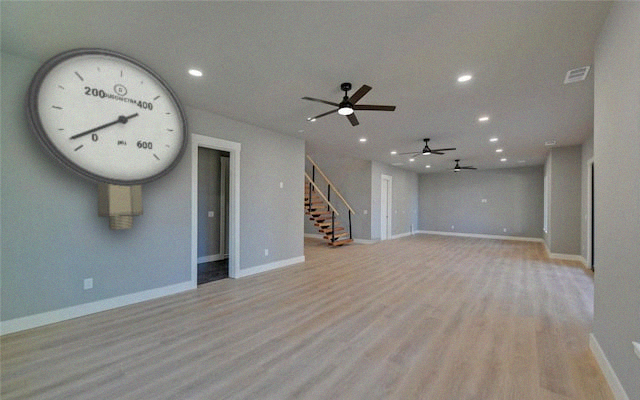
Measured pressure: 25 psi
